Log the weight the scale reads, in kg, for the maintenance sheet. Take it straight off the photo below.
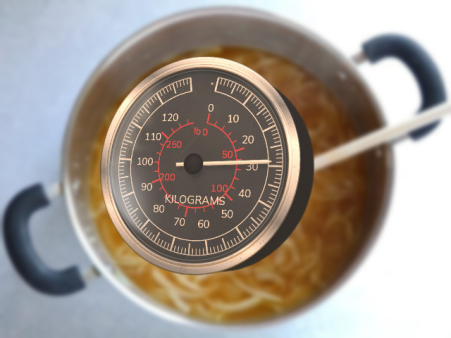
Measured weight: 29 kg
